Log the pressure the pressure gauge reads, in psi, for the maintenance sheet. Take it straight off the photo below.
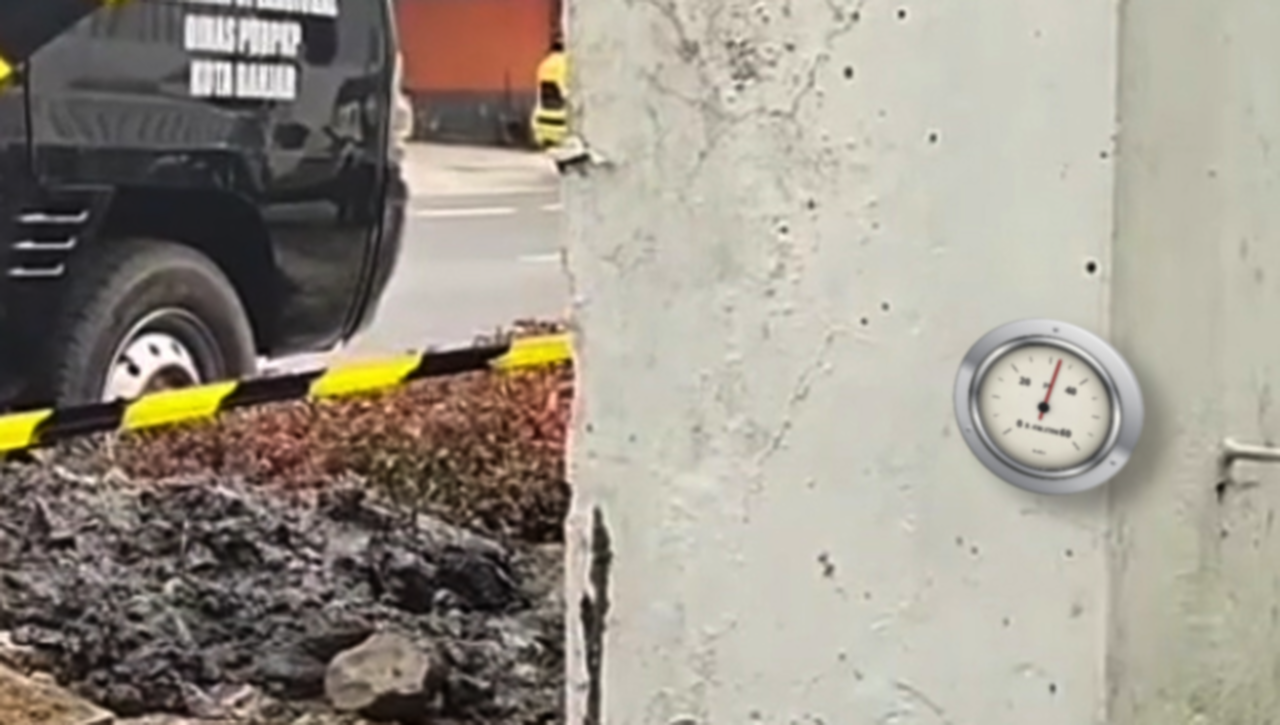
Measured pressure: 32.5 psi
